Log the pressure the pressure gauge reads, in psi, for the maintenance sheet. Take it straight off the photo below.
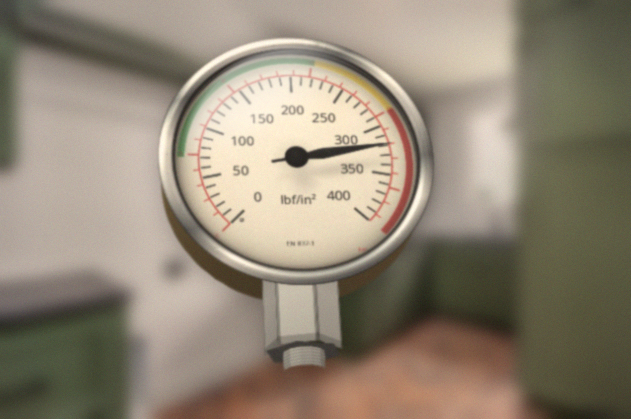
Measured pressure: 320 psi
